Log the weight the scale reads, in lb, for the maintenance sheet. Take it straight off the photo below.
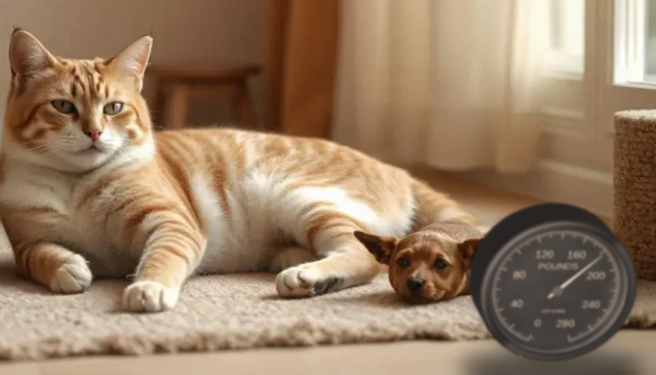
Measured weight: 180 lb
